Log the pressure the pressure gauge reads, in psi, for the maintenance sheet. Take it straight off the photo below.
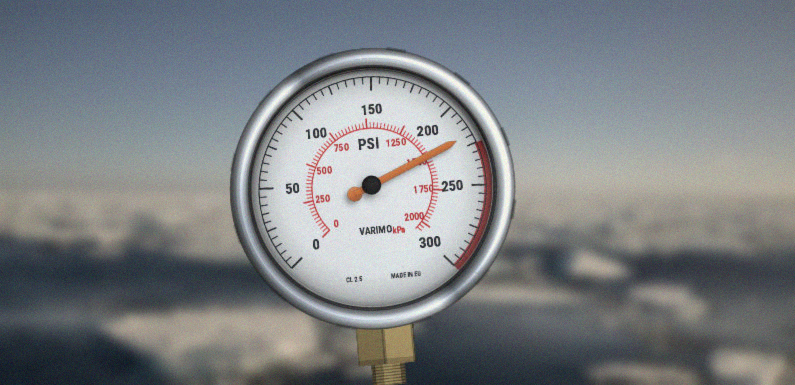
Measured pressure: 220 psi
